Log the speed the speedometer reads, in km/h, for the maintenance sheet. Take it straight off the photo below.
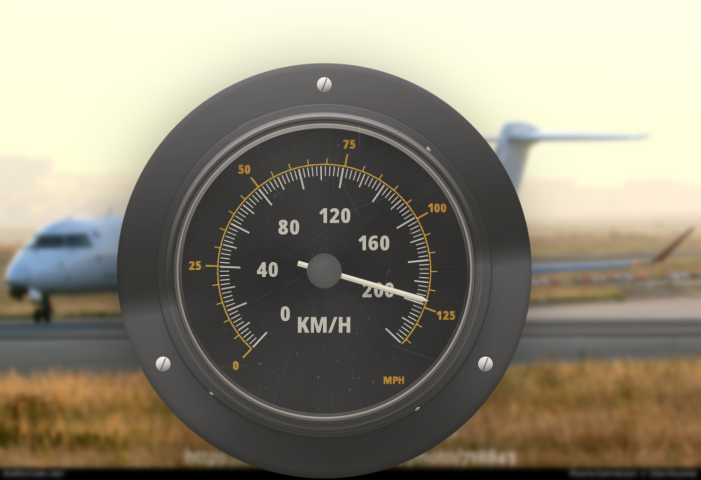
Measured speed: 198 km/h
